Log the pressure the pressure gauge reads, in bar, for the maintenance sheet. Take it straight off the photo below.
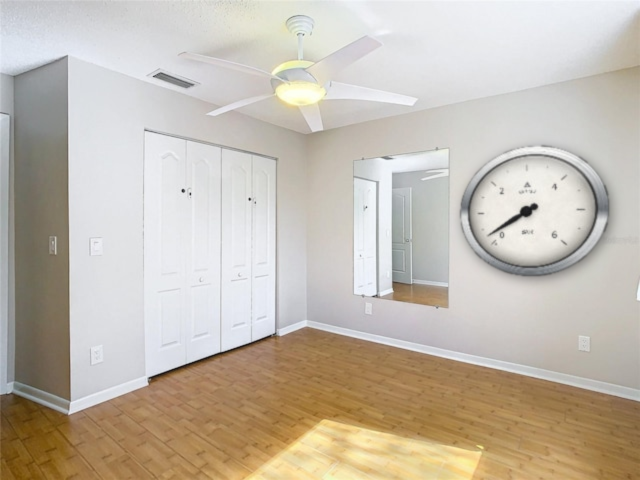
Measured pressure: 0.25 bar
